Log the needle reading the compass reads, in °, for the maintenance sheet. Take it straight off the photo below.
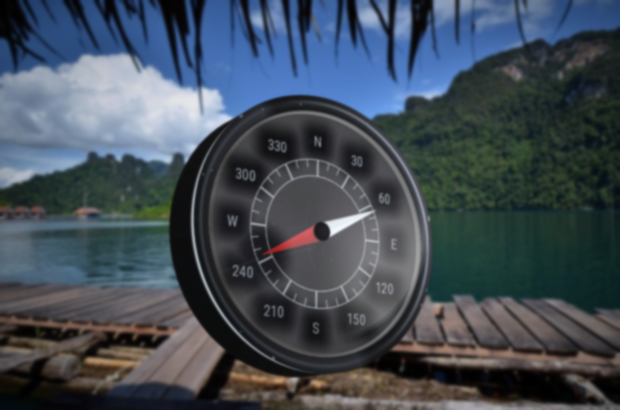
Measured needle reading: 245 °
